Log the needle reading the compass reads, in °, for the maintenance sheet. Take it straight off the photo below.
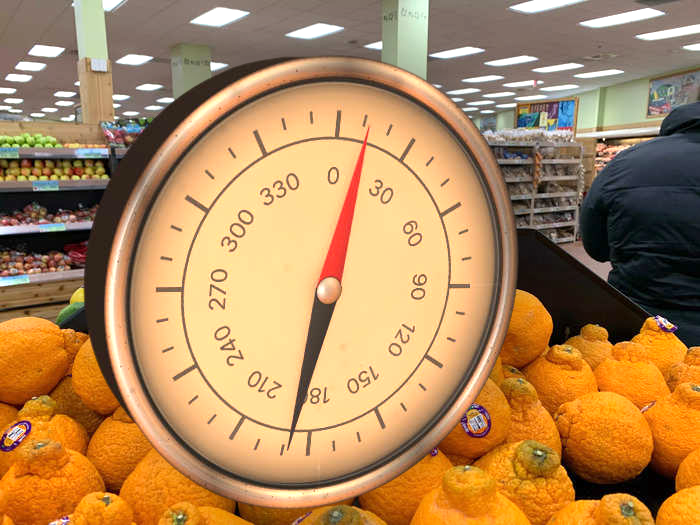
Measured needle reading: 10 °
